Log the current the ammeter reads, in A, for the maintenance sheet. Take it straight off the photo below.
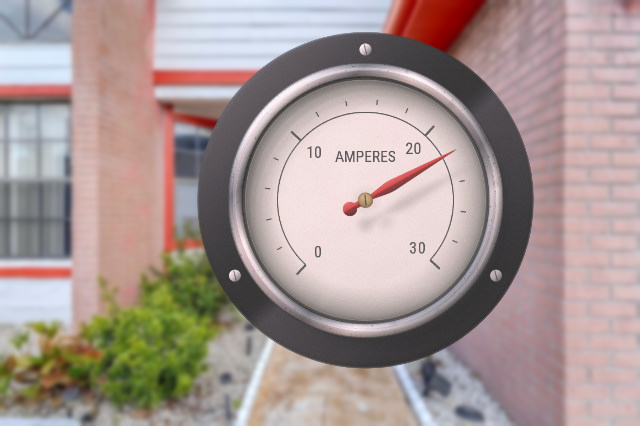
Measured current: 22 A
